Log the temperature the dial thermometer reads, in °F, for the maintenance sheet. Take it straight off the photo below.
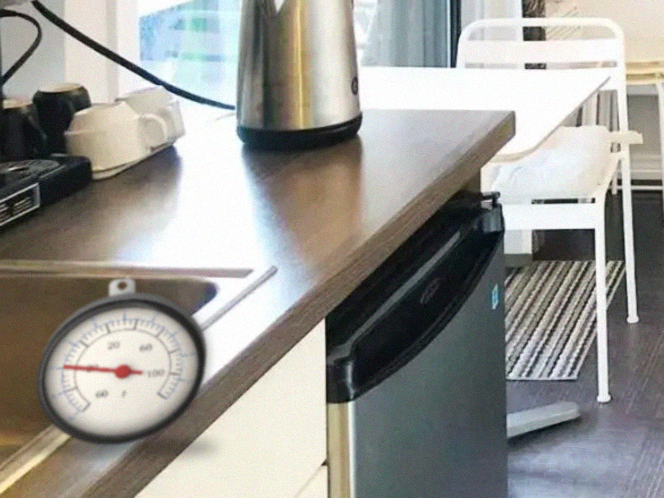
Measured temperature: -20 °F
